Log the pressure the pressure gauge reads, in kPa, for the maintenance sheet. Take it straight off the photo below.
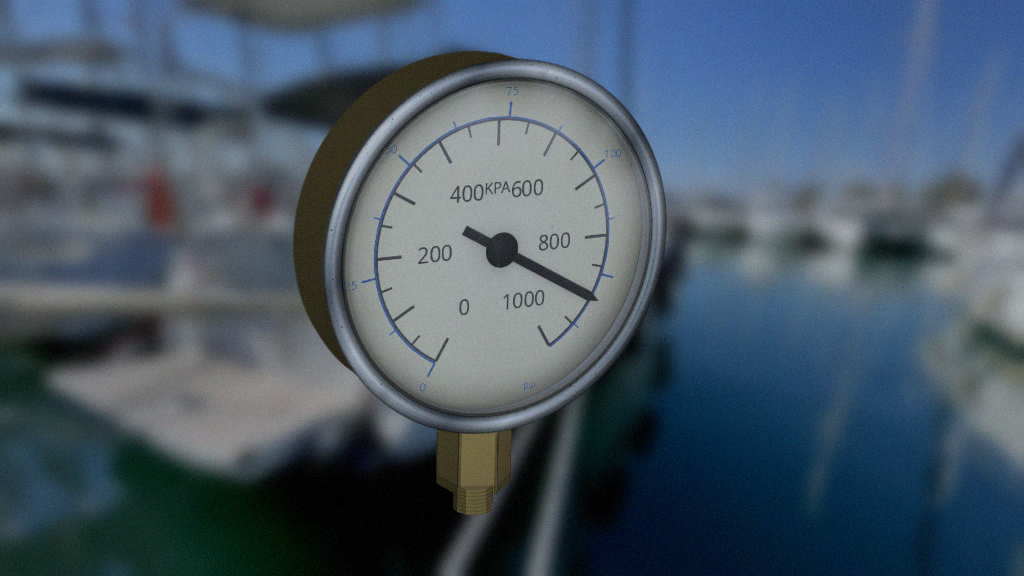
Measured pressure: 900 kPa
